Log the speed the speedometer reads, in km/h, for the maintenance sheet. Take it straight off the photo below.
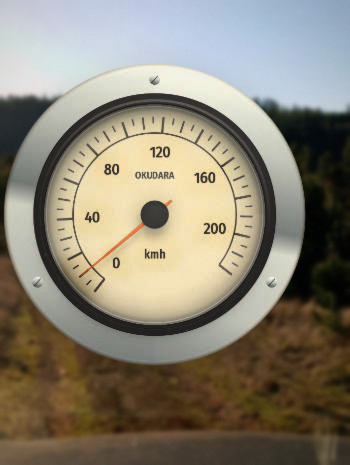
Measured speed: 10 km/h
